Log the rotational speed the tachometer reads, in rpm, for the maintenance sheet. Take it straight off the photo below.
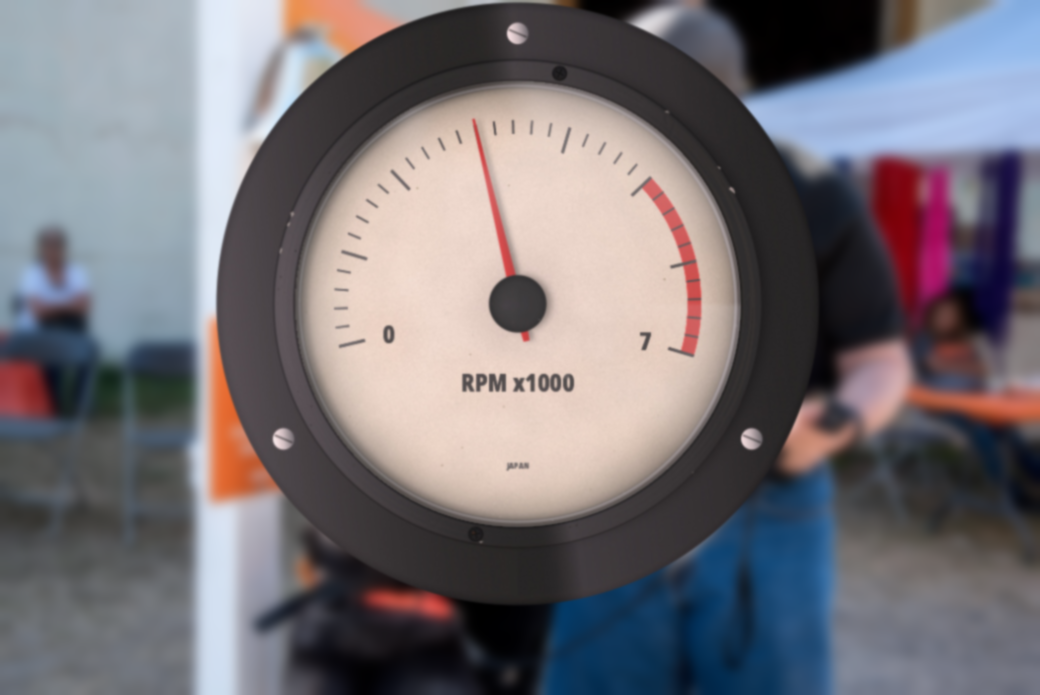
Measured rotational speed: 3000 rpm
